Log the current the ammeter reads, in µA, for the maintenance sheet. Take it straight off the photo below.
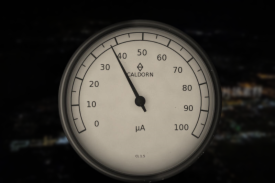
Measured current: 37.5 µA
